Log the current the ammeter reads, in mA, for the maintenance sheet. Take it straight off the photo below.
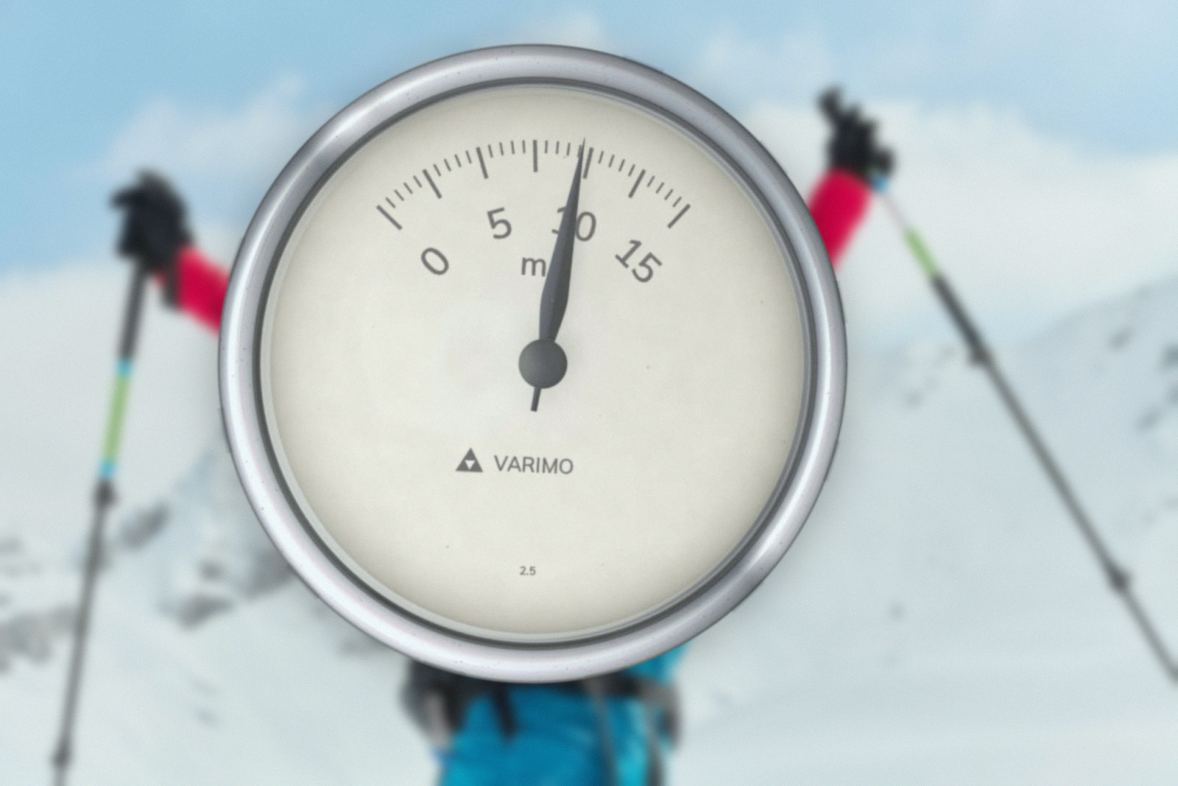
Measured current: 9.5 mA
